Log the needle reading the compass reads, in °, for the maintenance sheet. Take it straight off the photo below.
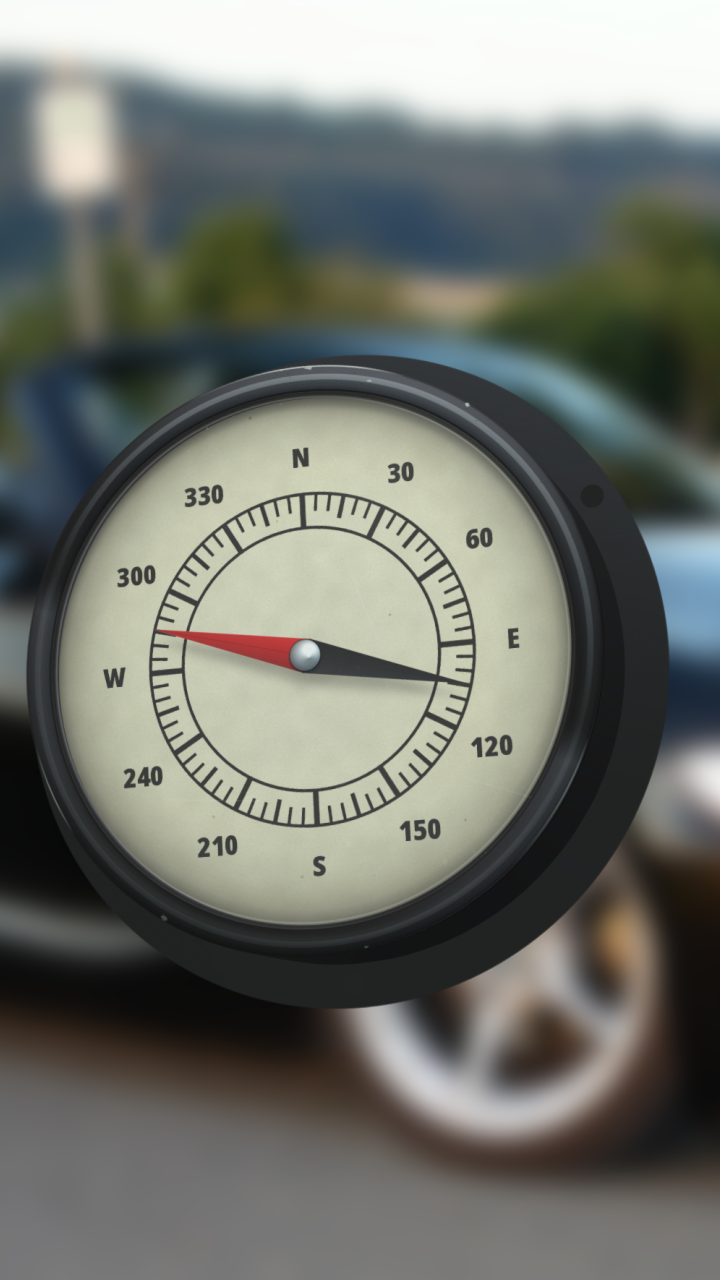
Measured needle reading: 285 °
